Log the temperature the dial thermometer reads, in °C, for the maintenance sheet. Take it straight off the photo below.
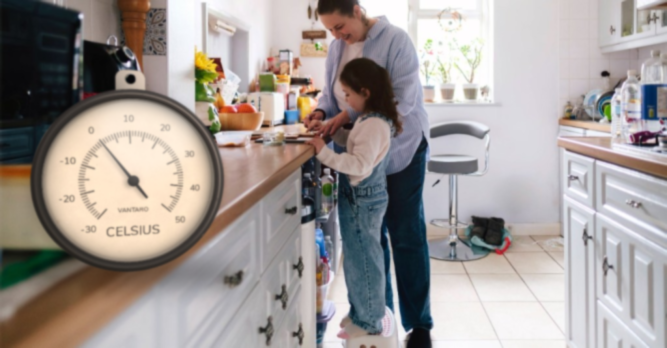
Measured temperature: 0 °C
